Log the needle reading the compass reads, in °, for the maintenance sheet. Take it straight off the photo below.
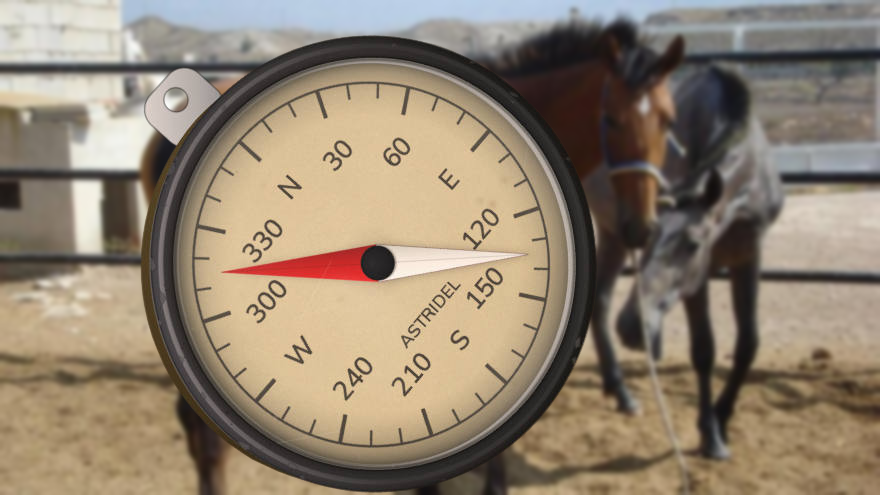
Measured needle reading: 315 °
